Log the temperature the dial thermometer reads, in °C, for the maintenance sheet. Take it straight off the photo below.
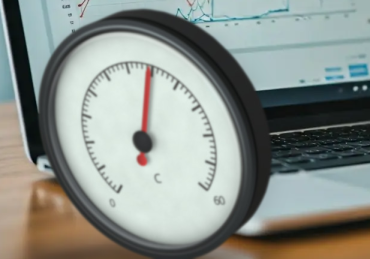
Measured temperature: 35 °C
